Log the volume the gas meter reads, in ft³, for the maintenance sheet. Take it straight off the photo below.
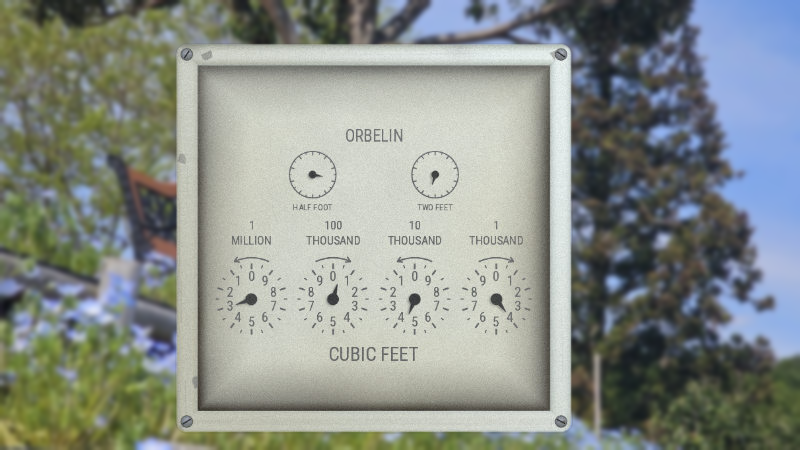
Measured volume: 304400 ft³
